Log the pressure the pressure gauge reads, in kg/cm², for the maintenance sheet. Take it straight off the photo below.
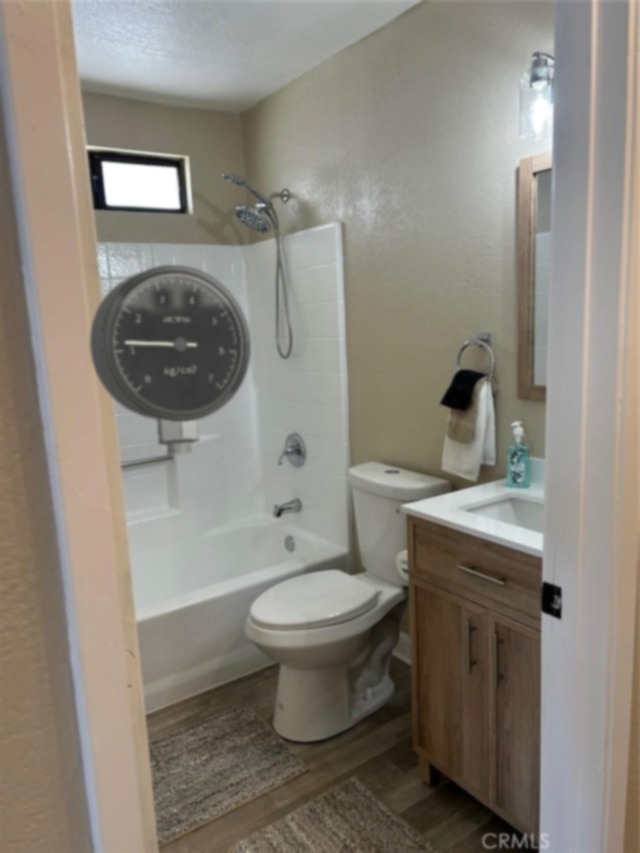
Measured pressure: 1.2 kg/cm²
